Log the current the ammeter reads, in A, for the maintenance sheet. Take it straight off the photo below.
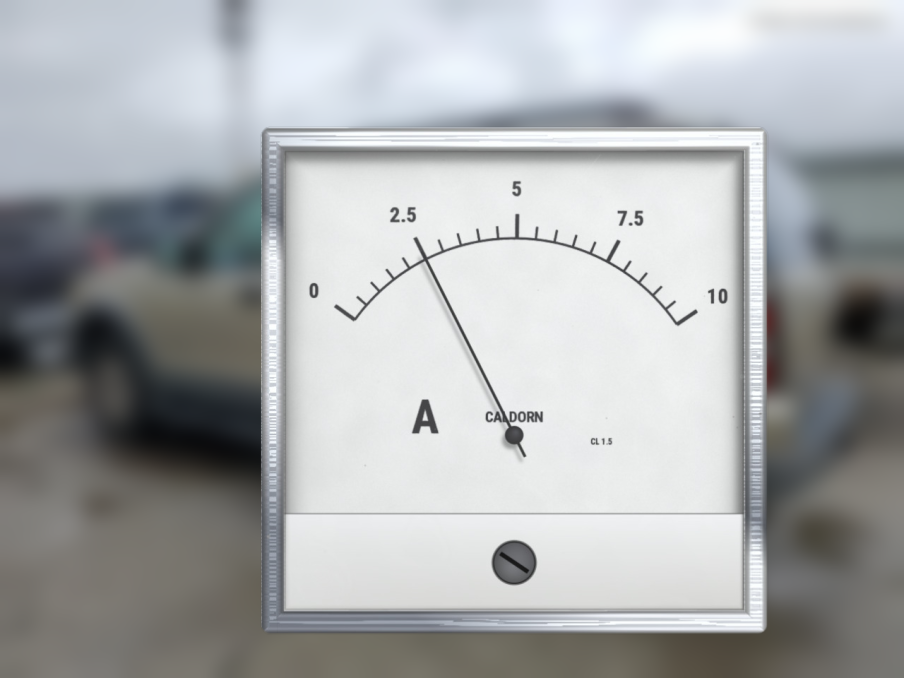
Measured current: 2.5 A
